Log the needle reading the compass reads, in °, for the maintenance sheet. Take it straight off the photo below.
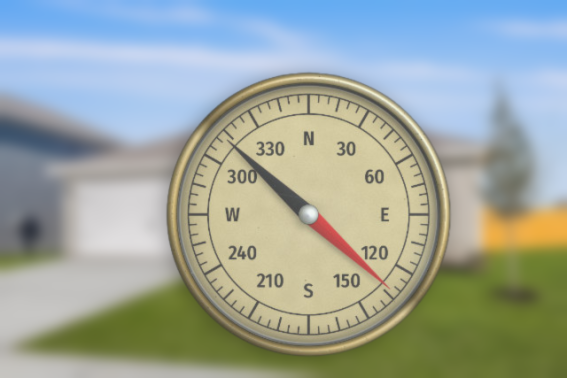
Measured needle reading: 132.5 °
